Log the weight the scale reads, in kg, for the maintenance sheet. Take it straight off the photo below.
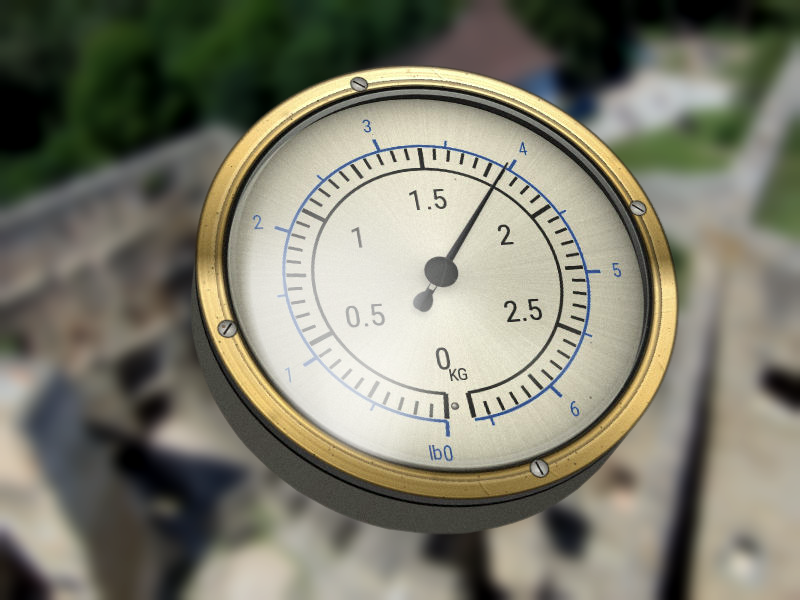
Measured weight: 1.8 kg
